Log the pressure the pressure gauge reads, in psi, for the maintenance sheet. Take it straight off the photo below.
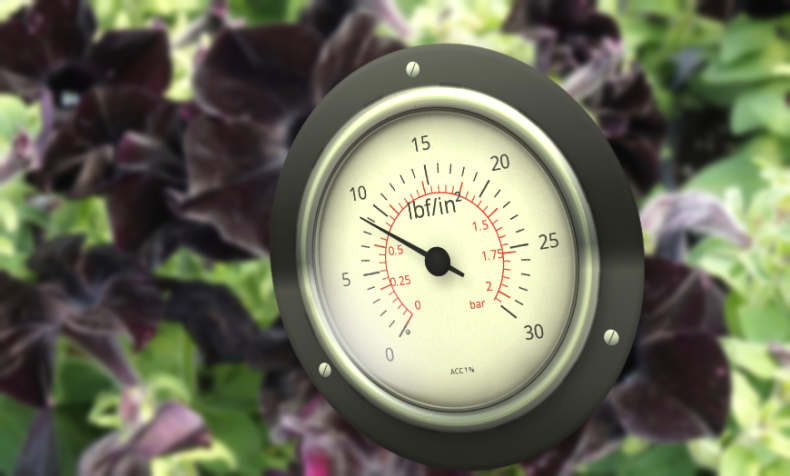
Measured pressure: 9 psi
